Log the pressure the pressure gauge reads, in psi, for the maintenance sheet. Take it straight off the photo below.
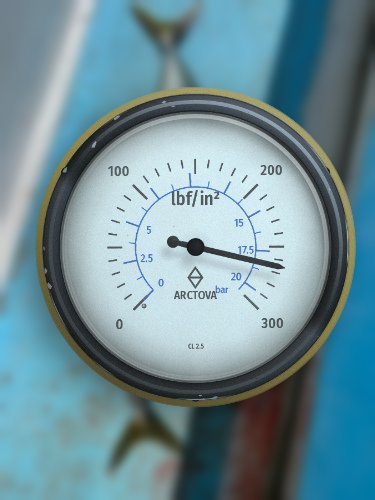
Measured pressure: 265 psi
